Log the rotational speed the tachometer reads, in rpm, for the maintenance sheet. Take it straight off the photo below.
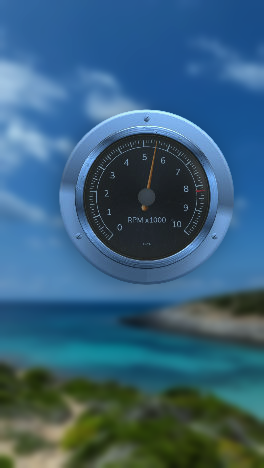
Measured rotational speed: 5500 rpm
